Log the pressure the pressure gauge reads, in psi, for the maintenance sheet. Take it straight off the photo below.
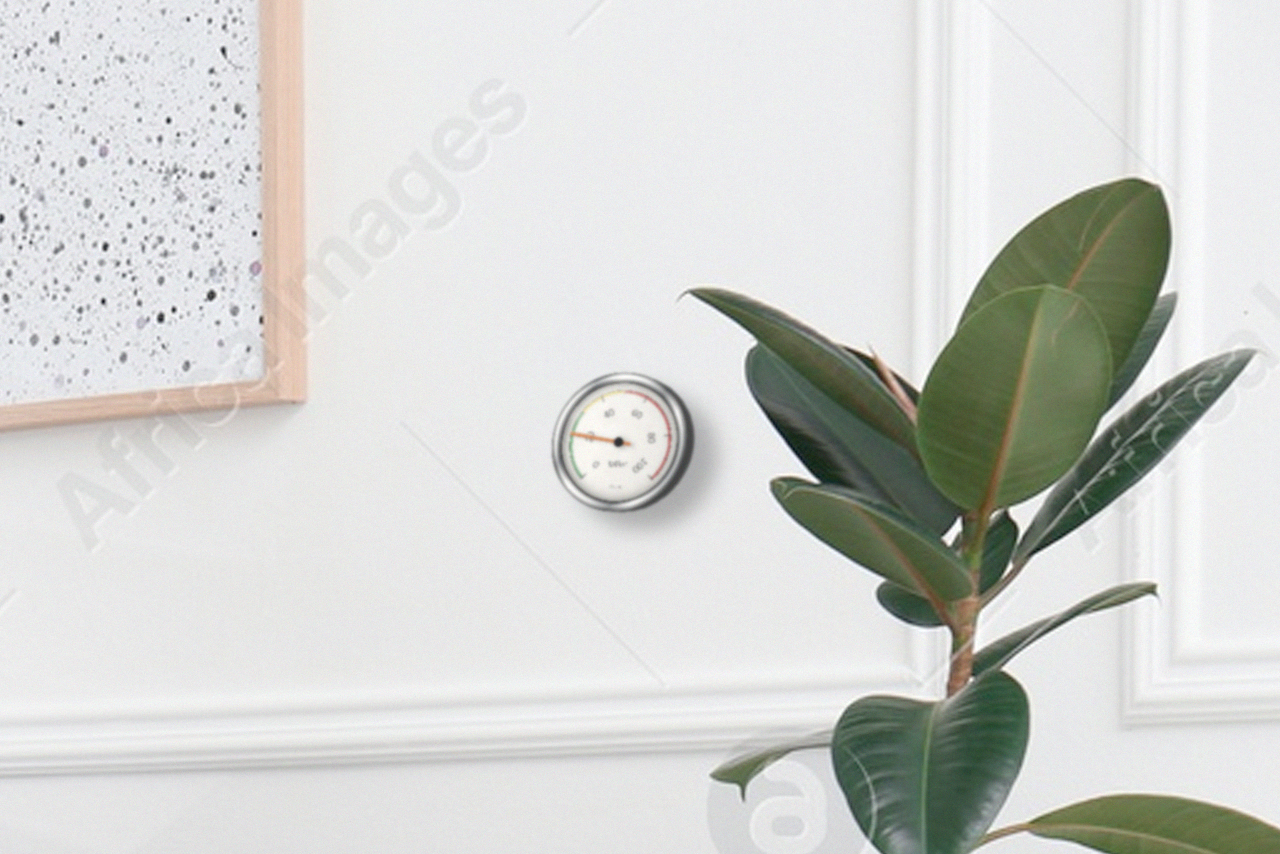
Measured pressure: 20 psi
